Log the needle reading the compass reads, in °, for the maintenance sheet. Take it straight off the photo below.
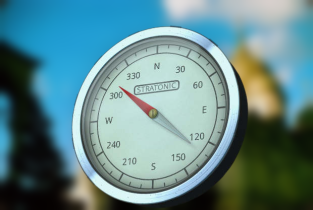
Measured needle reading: 310 °
